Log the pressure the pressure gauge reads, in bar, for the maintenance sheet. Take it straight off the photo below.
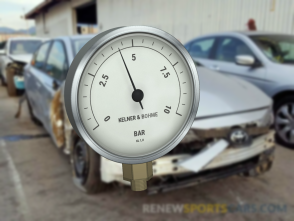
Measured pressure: 4.25 bar
